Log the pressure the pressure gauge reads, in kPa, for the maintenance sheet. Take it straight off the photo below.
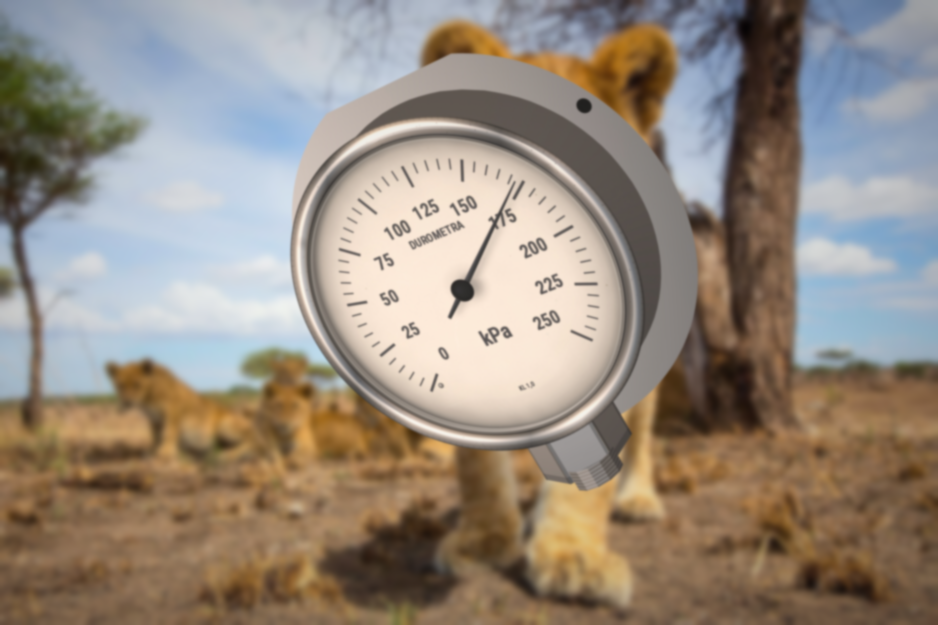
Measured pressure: 172.5 kPa
